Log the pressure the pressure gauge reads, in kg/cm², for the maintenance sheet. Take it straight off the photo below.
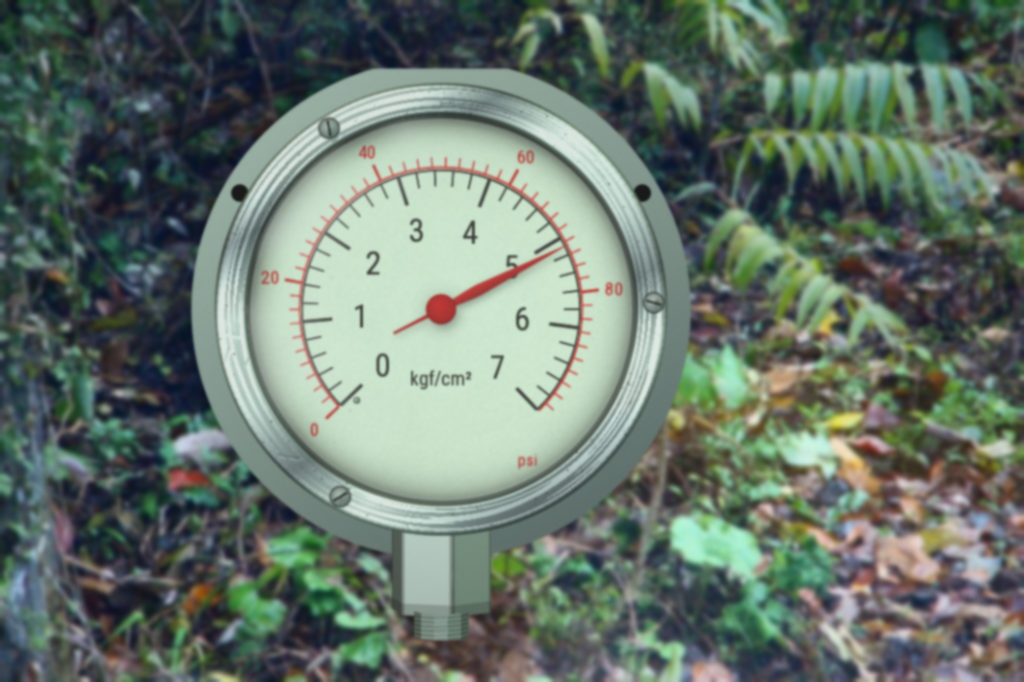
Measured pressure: 5.1 kg/cm²
